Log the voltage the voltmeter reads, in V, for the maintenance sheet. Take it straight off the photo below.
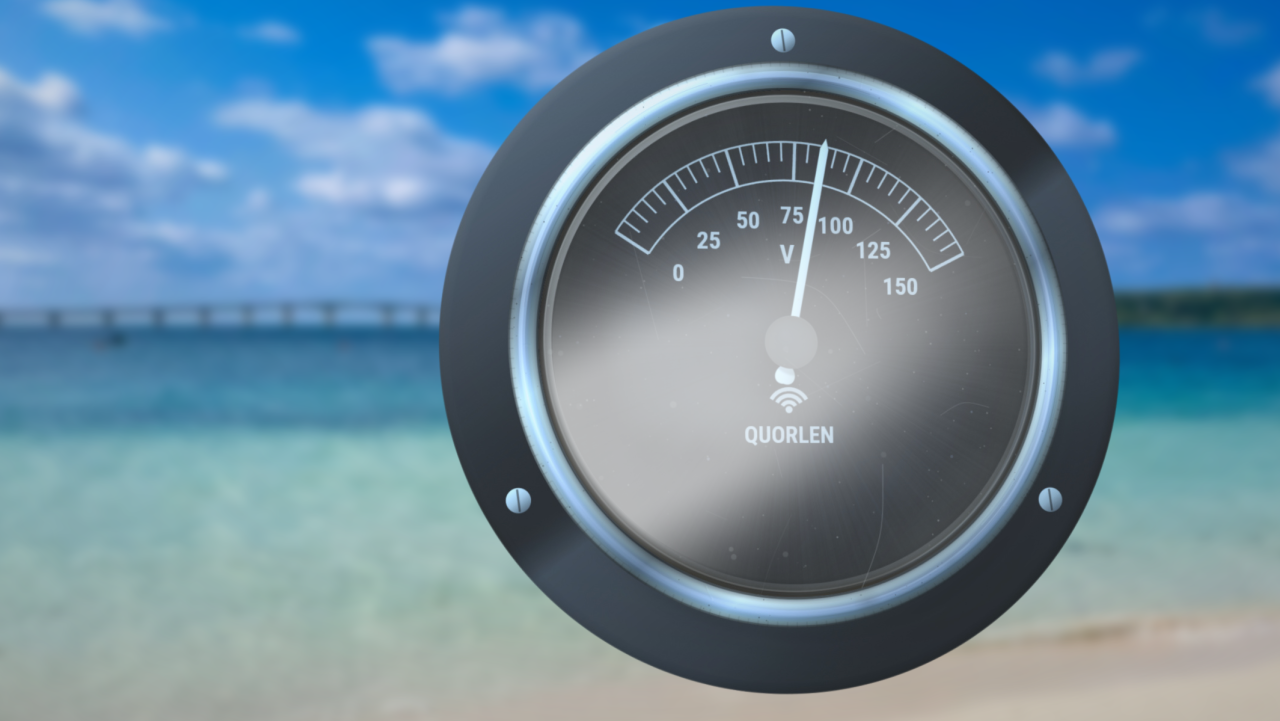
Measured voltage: 85 V
